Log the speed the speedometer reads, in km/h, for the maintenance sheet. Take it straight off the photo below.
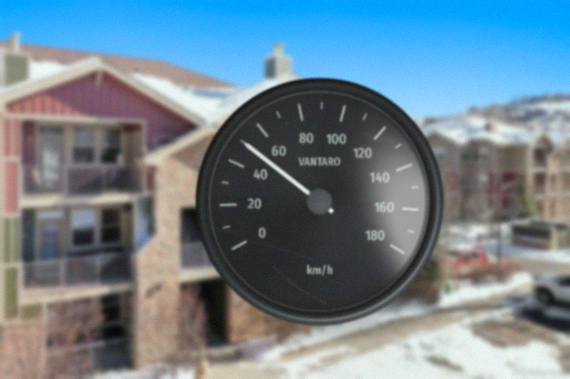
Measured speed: 50 km/h
